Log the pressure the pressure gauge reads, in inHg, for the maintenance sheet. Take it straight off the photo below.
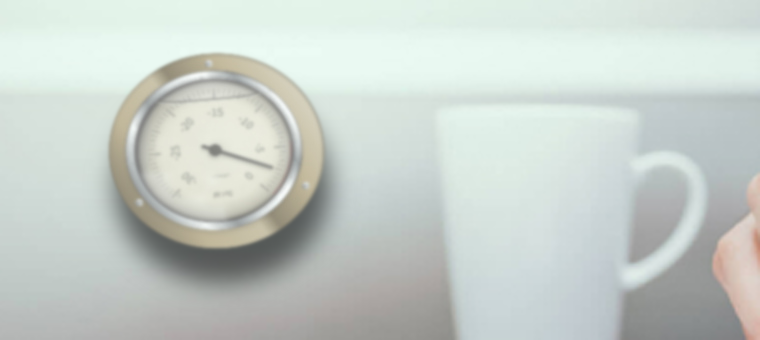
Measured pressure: -2.5 inHg
